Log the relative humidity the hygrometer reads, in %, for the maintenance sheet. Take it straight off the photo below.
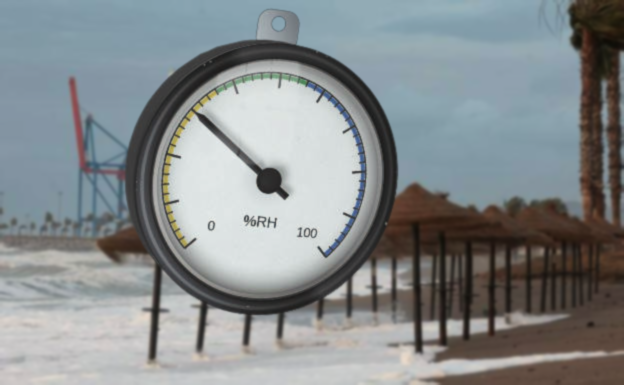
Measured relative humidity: 30 %
